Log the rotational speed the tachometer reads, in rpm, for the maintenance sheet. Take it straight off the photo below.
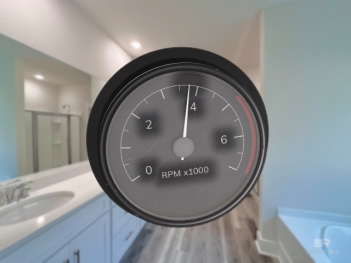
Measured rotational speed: 3750 rpm
